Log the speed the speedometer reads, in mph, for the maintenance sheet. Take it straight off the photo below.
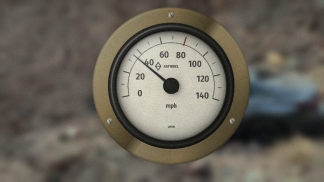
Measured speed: 35 mph
